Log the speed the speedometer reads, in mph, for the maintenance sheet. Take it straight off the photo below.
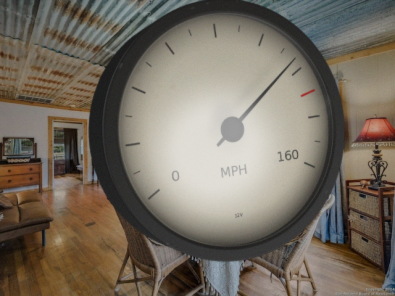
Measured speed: 115 mph
